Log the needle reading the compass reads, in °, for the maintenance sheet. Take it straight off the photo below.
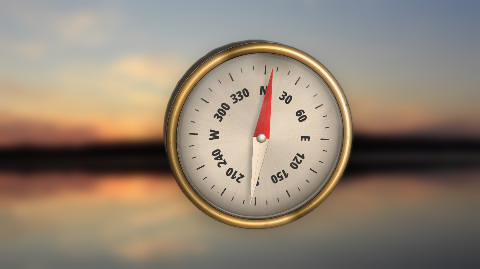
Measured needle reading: 5 °
